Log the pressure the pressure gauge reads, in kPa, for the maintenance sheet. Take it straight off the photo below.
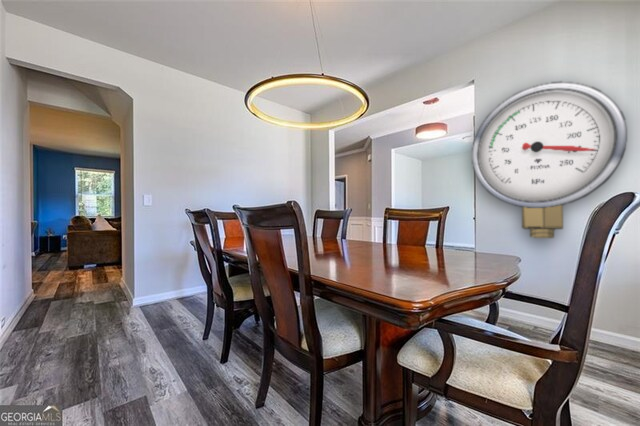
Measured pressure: 225 kPa
